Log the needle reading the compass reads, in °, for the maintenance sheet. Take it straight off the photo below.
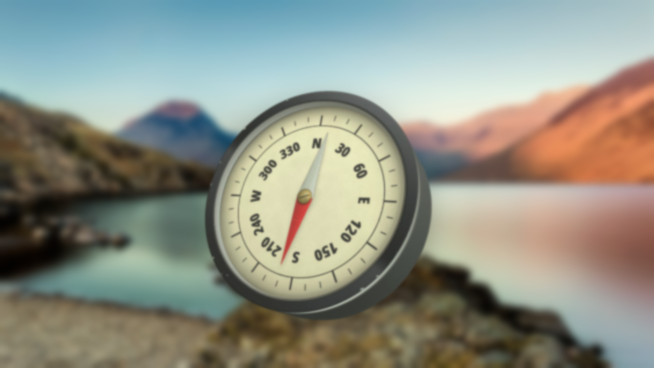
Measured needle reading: 190 °
